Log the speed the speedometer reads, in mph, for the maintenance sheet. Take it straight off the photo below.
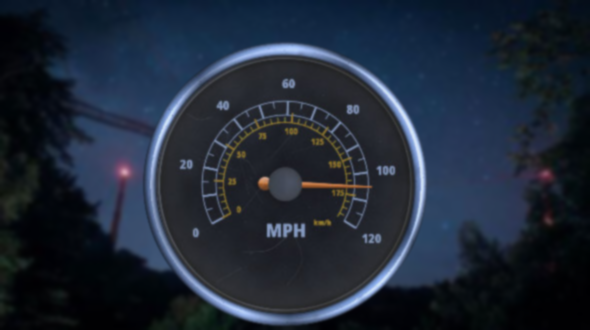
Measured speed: 105 mph
